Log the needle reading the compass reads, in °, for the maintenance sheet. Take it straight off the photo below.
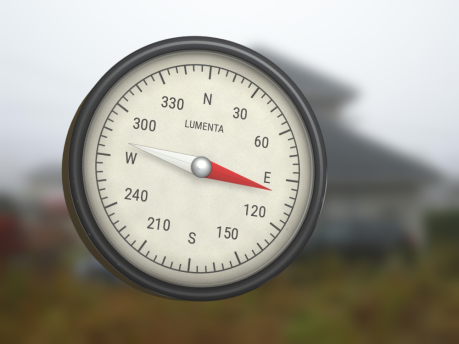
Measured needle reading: 100 °
